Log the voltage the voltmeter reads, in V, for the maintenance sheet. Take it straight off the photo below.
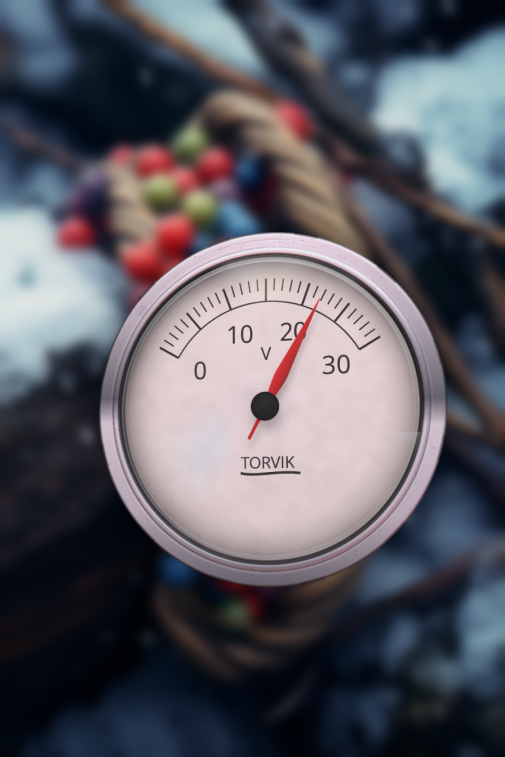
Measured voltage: 22 V
